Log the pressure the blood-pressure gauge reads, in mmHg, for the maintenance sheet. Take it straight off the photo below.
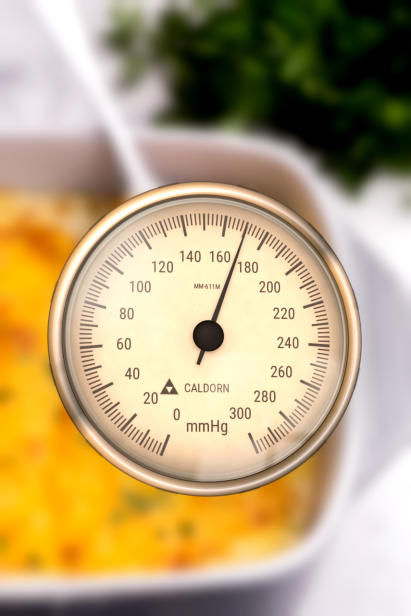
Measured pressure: 170 mmHg
